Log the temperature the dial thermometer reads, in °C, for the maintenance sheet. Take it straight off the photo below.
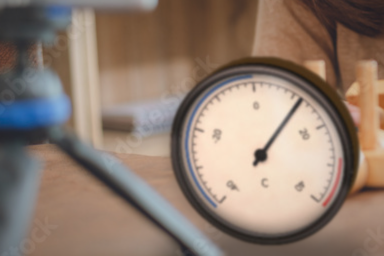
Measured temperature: 12 °C
